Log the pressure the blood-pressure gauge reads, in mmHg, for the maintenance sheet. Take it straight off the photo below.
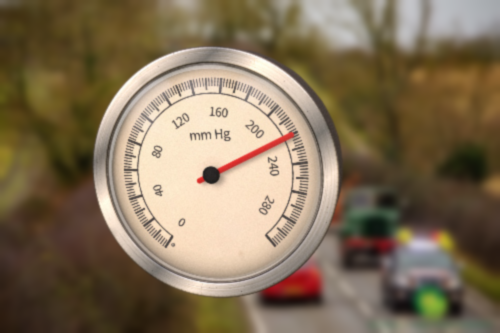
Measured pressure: 220 mmHg
